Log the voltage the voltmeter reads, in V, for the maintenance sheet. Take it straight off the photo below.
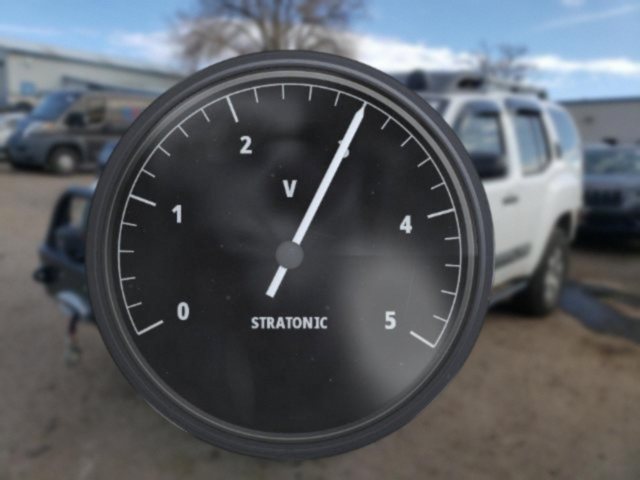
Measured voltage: 3 V
